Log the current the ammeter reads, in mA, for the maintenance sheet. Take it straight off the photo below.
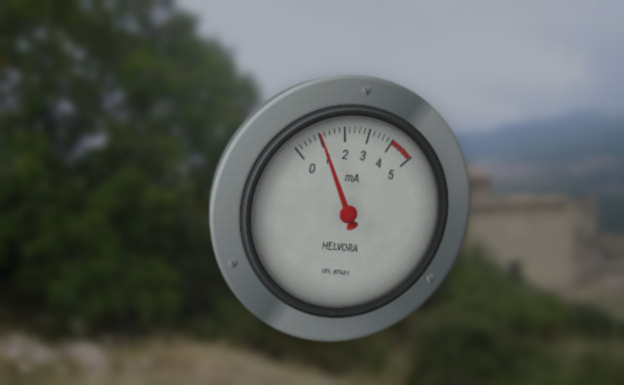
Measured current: 1 mA
